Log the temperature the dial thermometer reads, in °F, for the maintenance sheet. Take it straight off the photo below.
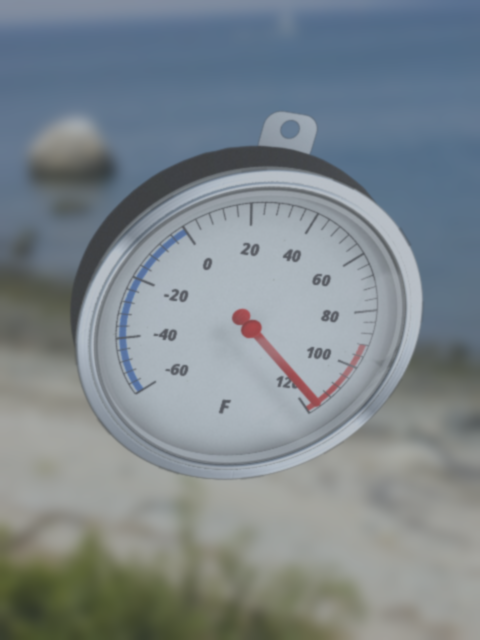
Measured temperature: 116 °F
